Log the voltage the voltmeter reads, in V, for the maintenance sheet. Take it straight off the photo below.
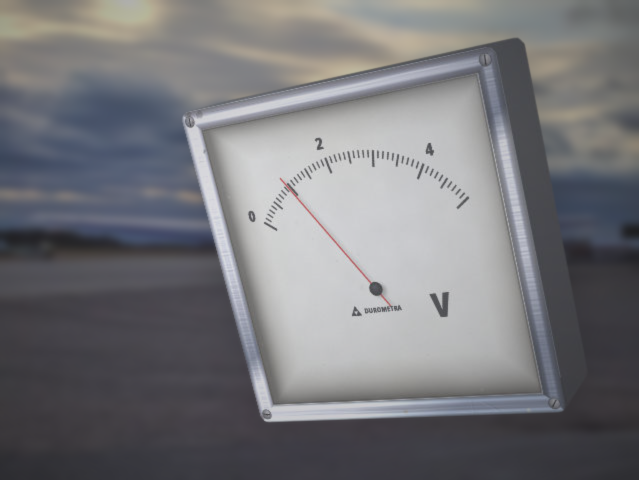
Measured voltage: 1 V
